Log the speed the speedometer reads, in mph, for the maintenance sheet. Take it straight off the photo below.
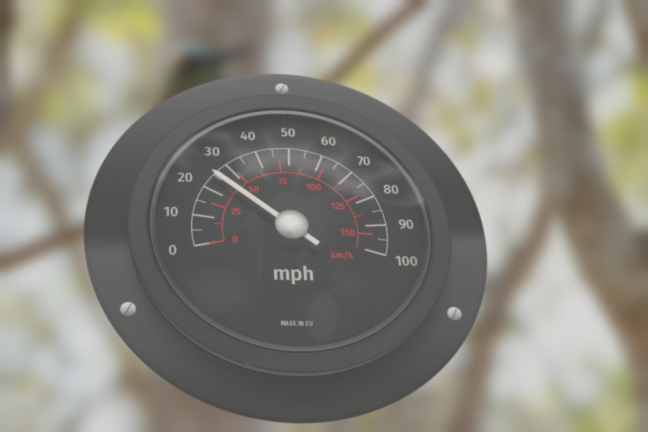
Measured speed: 25 mph
